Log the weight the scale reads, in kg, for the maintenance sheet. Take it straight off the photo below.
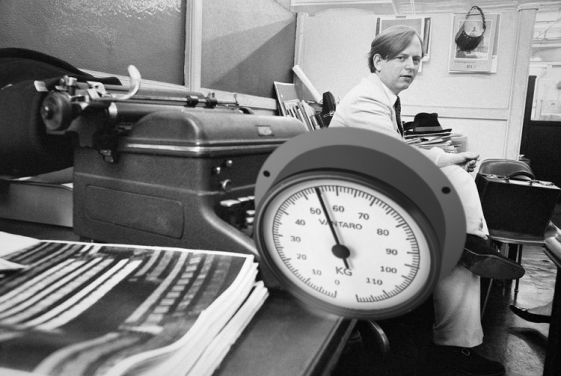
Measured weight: 55 kg
